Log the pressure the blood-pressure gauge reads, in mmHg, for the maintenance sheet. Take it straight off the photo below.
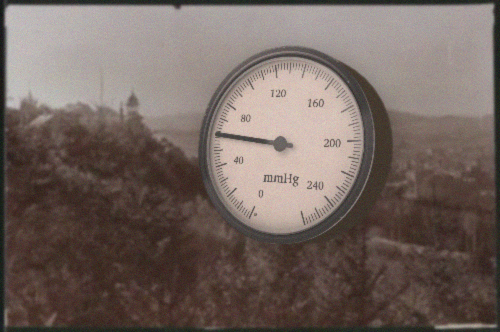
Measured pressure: 60 mmHg
